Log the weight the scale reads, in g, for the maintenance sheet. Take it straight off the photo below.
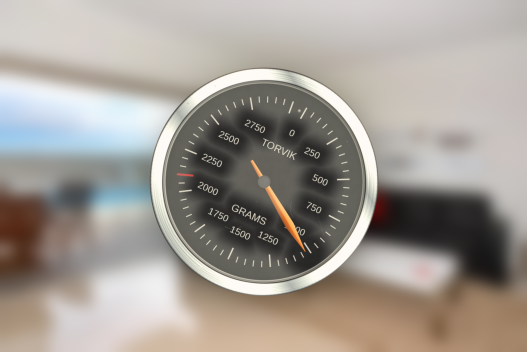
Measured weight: 1025 g
